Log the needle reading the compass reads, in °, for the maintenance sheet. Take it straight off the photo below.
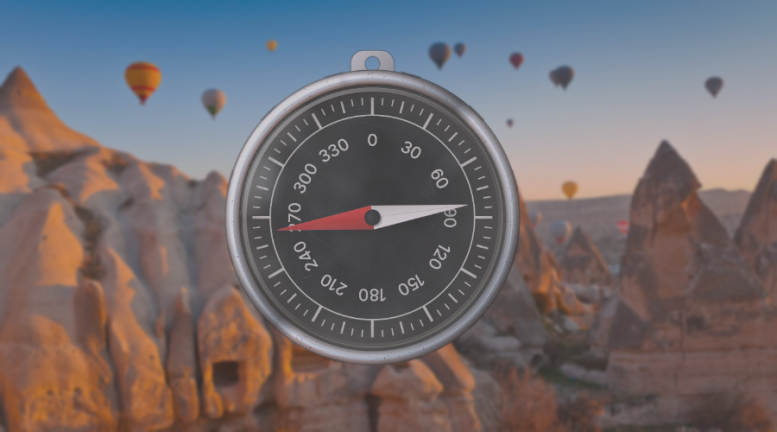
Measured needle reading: 262.5 °
